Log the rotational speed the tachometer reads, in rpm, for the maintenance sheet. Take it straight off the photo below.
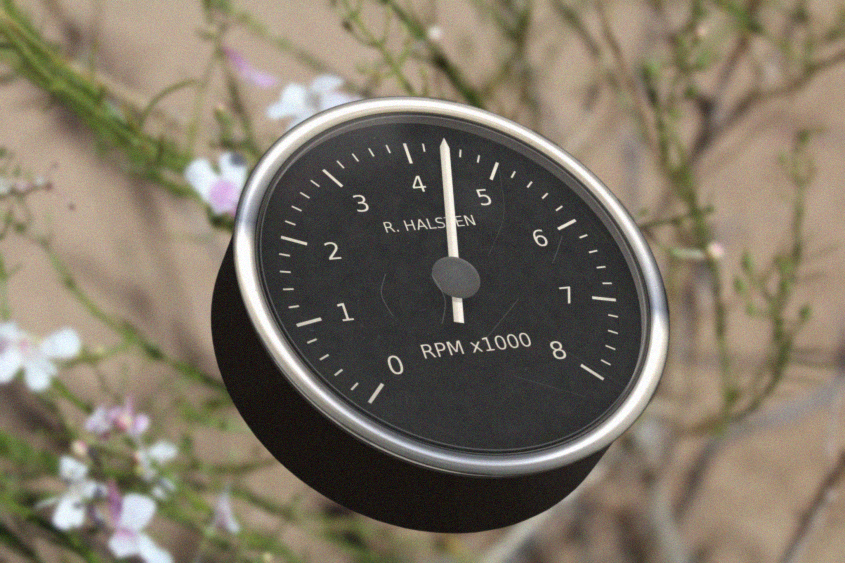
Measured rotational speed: 4400 rpm
